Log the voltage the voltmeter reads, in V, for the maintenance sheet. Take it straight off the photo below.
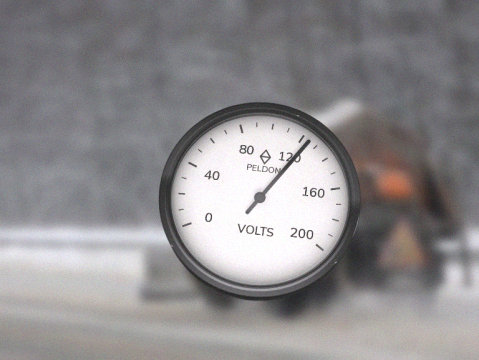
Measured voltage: 125 V
